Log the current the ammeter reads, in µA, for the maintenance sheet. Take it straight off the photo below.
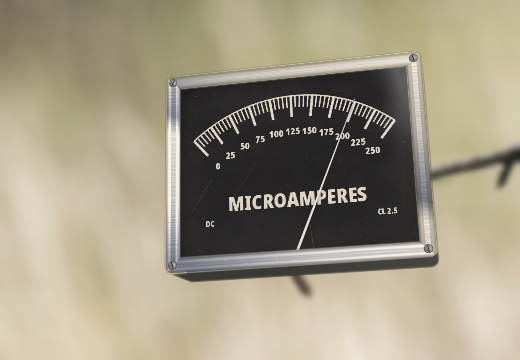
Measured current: 200 µA
